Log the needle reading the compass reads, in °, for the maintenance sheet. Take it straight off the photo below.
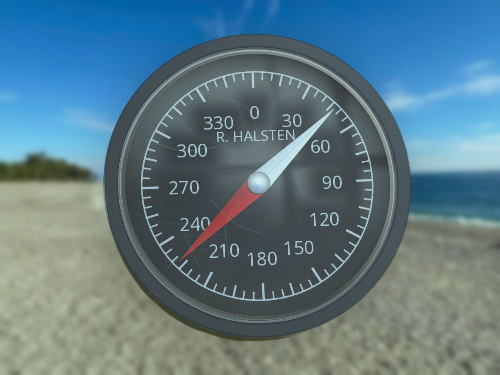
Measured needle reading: 227.5 °
